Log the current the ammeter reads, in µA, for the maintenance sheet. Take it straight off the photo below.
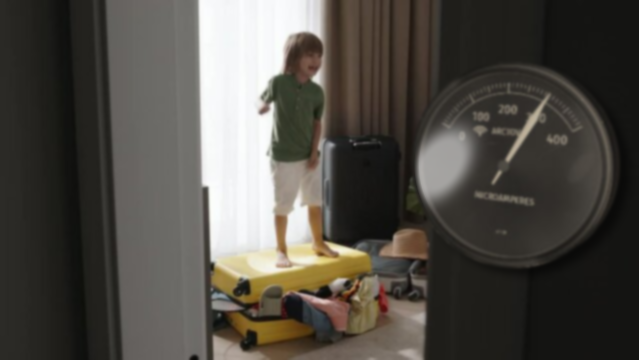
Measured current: 300 µA
